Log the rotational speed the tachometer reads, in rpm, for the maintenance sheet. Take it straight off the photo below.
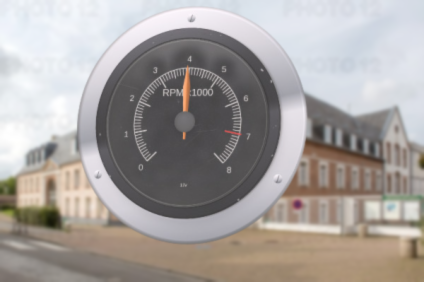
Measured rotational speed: 4000 rpm
